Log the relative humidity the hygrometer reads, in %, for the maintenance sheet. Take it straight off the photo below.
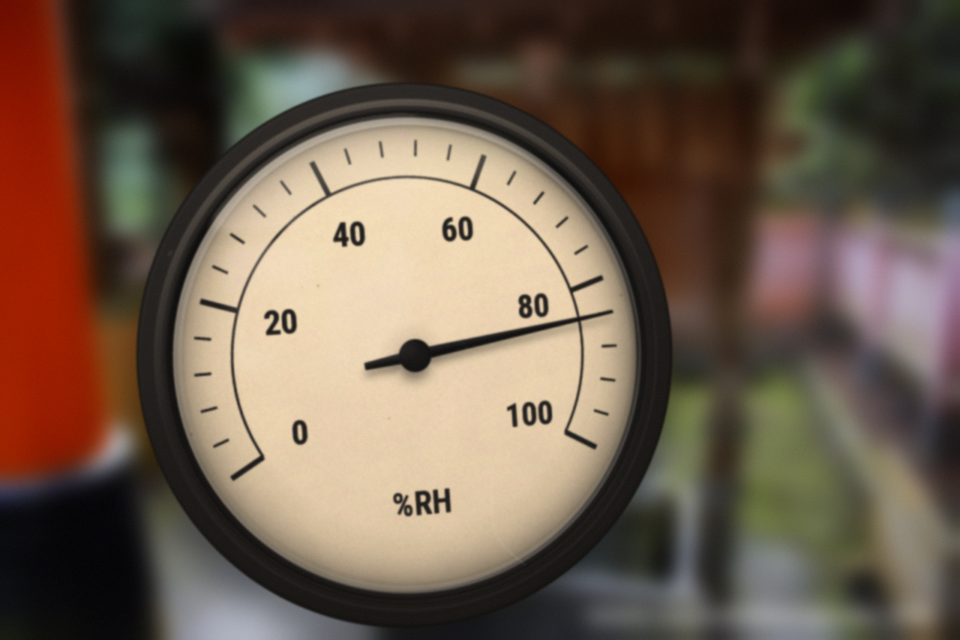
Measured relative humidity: 84 %
